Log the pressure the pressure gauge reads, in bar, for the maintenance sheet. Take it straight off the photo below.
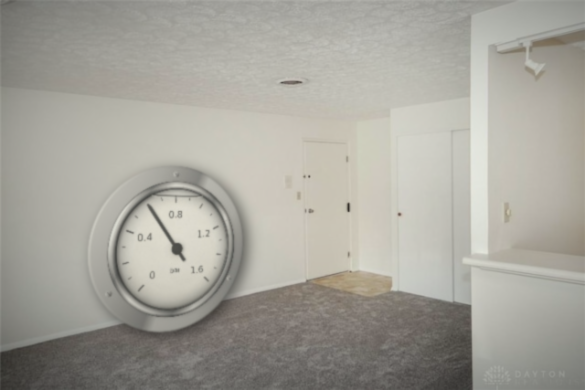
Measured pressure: 0.6 bar
